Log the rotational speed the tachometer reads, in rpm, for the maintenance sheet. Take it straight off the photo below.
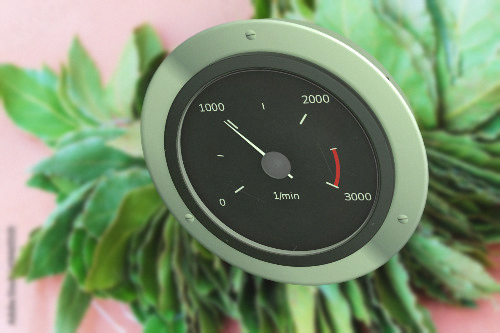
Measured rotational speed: 1000 rpm
